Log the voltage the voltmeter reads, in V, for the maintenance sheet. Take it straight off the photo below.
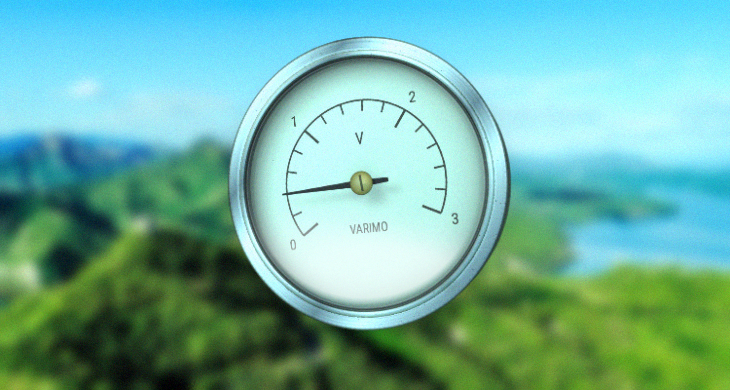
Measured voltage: 0.4 V
